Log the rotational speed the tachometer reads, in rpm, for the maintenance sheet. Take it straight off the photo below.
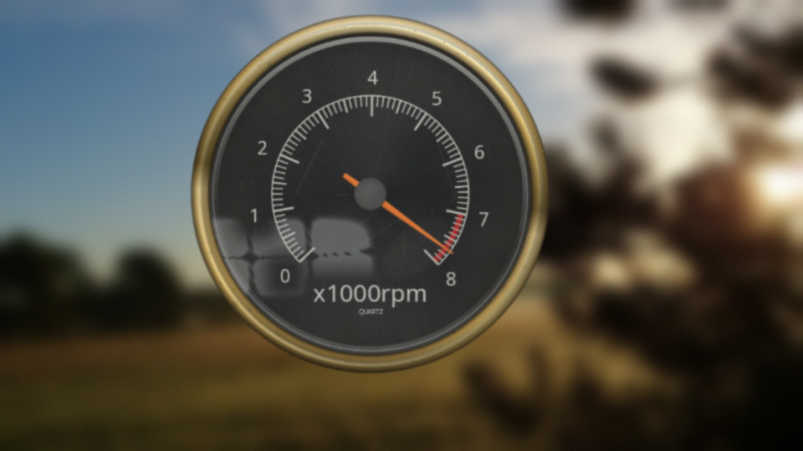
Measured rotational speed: 7700 rpm
